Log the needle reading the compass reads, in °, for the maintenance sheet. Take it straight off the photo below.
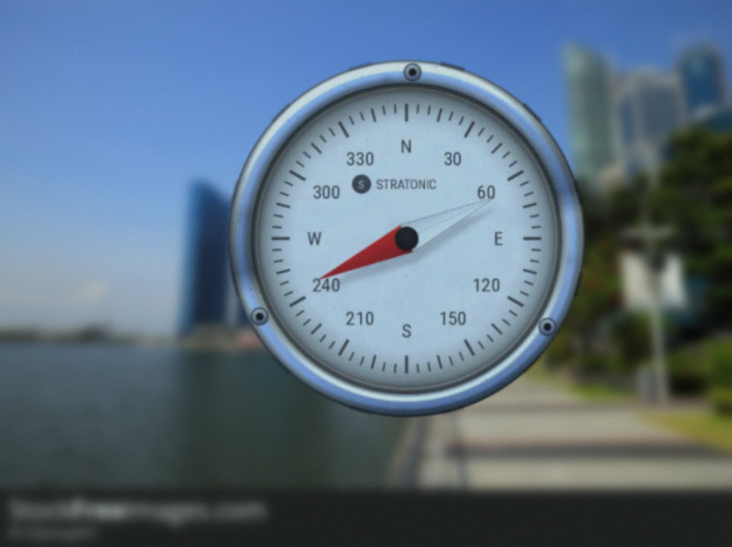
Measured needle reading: 245 °
